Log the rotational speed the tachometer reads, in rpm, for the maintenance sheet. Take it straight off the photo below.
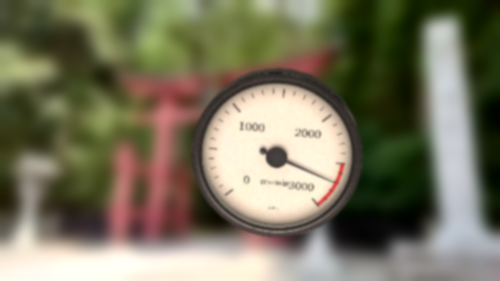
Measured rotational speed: 2700 rpm
